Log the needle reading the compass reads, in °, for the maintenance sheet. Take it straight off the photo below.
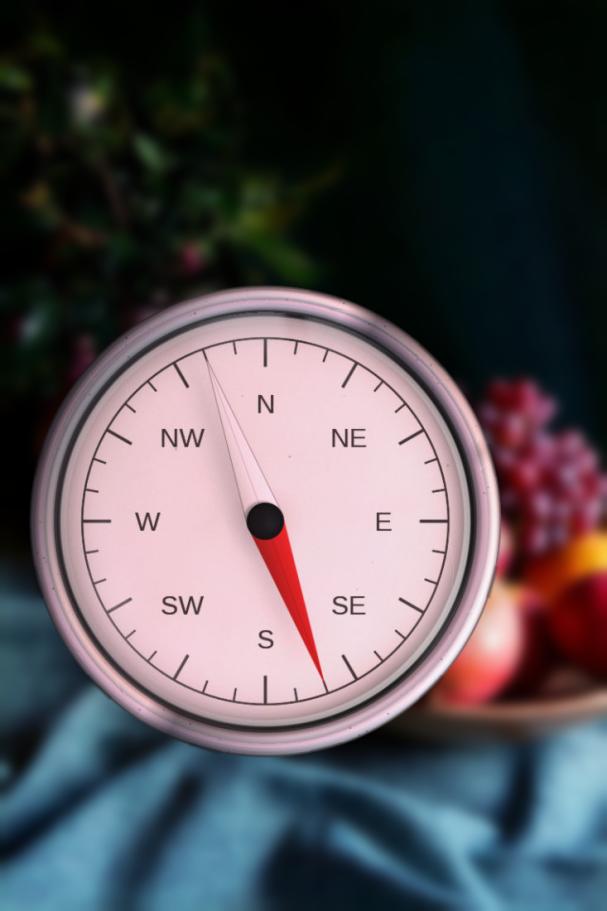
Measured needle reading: 160 °
